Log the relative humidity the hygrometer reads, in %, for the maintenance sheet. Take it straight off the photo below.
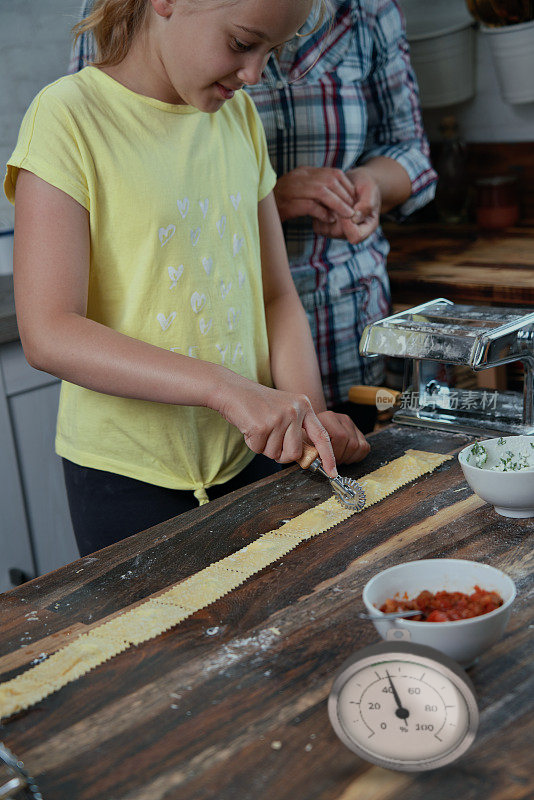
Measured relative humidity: 45 %
